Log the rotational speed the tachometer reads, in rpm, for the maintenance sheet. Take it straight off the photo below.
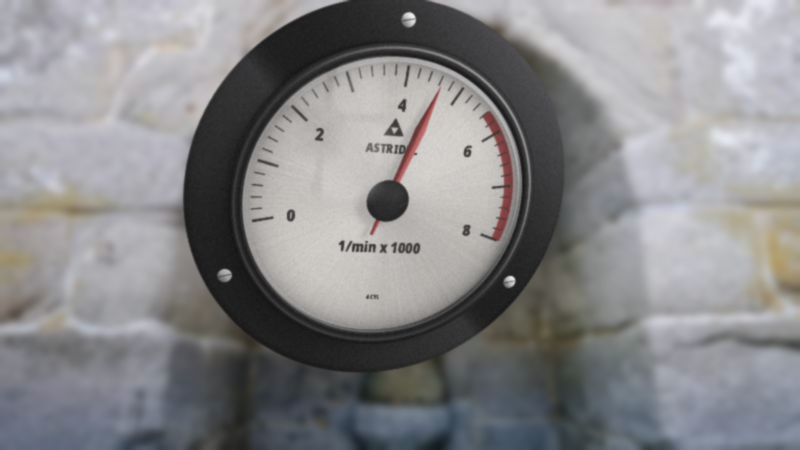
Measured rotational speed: 4600 rpm
